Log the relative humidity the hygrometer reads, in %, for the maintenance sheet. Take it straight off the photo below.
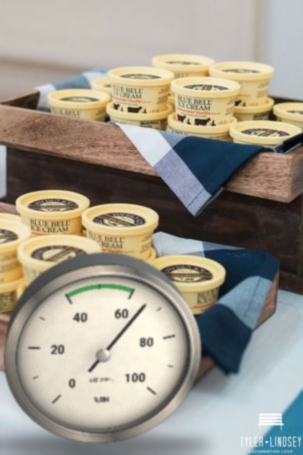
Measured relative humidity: 65 %
